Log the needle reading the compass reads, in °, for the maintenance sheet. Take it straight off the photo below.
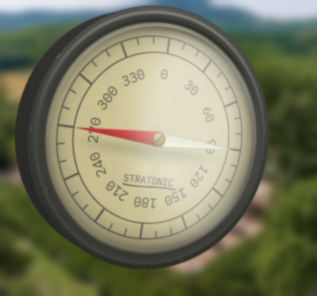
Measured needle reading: 270 °
